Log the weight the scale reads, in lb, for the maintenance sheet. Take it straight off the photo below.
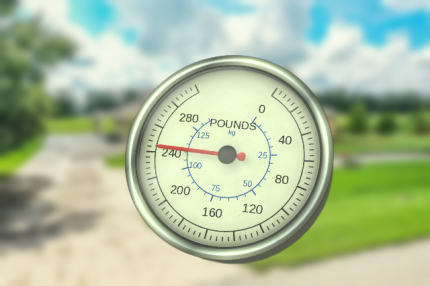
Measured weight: 244 lb
